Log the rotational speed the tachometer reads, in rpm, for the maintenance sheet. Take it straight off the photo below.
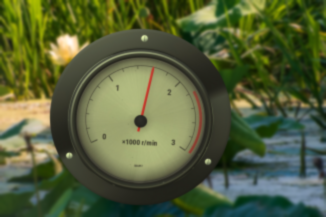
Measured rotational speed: 1600 rpm
